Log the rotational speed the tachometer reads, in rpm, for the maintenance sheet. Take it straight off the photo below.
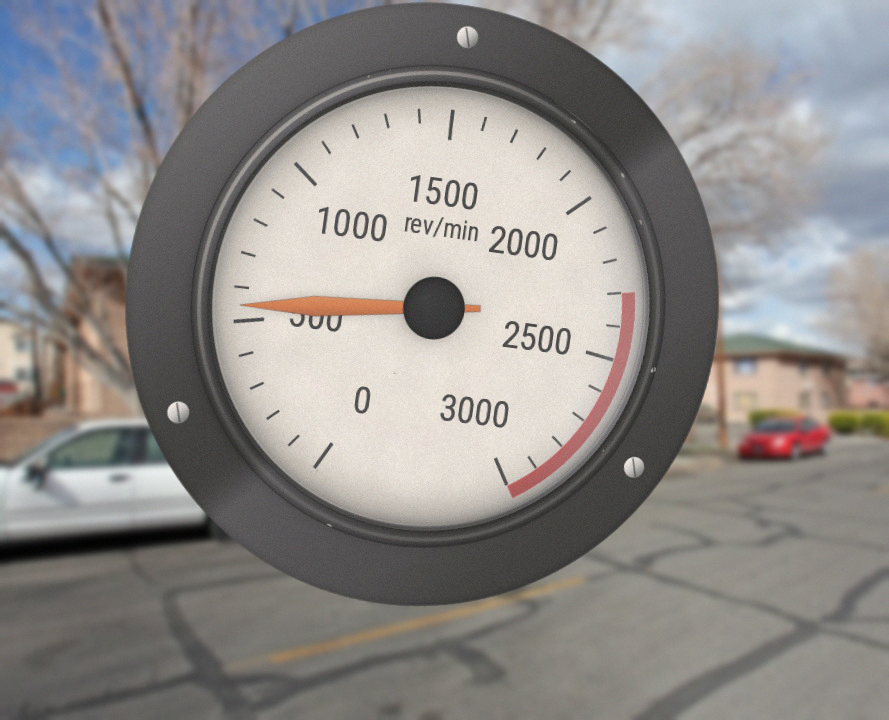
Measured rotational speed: 550 rpm
